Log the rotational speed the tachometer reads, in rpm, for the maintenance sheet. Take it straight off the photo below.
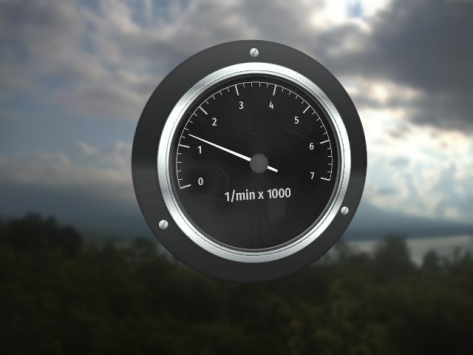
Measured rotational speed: 1300 rpm
